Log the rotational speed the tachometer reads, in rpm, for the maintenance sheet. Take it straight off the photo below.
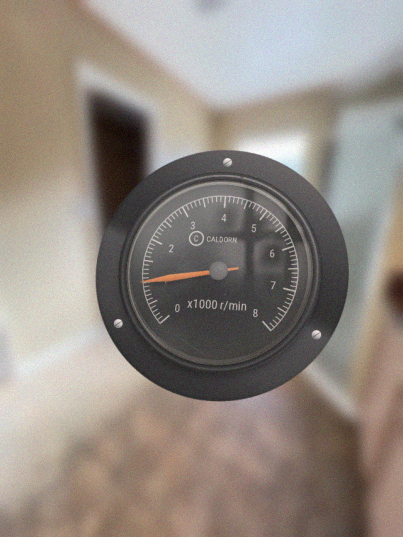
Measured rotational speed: 1000 rpm
